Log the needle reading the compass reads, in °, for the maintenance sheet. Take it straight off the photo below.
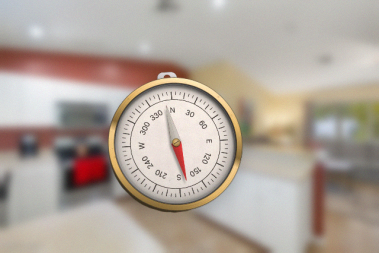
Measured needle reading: 170 °
